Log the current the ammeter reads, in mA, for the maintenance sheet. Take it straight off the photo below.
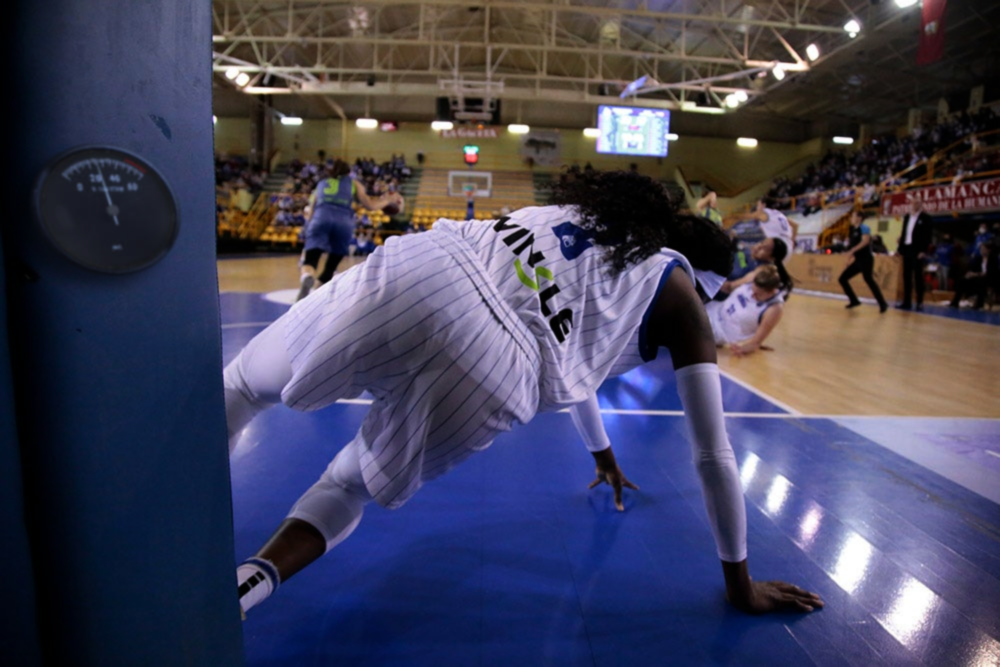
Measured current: 25 mA
